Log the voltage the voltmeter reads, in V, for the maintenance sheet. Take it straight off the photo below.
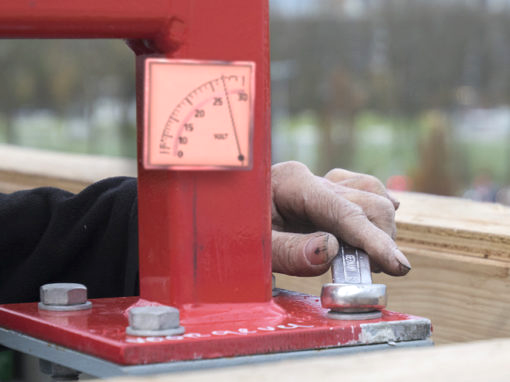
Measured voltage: 27 V
